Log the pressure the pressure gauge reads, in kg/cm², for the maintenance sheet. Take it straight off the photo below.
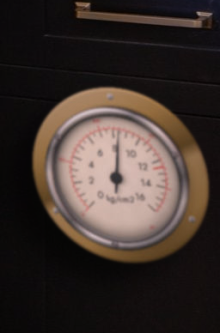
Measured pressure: 8.5 kg/cm²
